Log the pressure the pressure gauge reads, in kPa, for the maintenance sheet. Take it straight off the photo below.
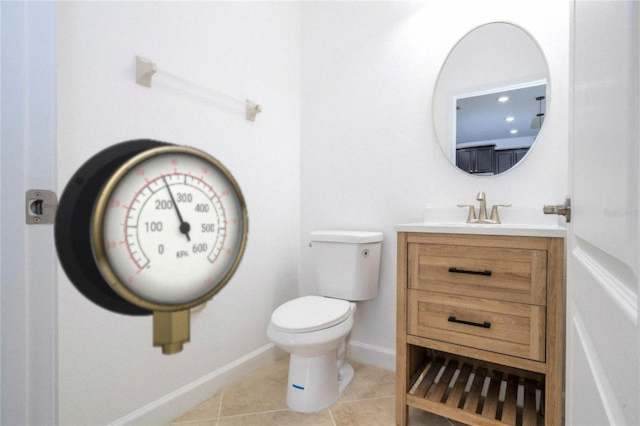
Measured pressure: 240 kPa
